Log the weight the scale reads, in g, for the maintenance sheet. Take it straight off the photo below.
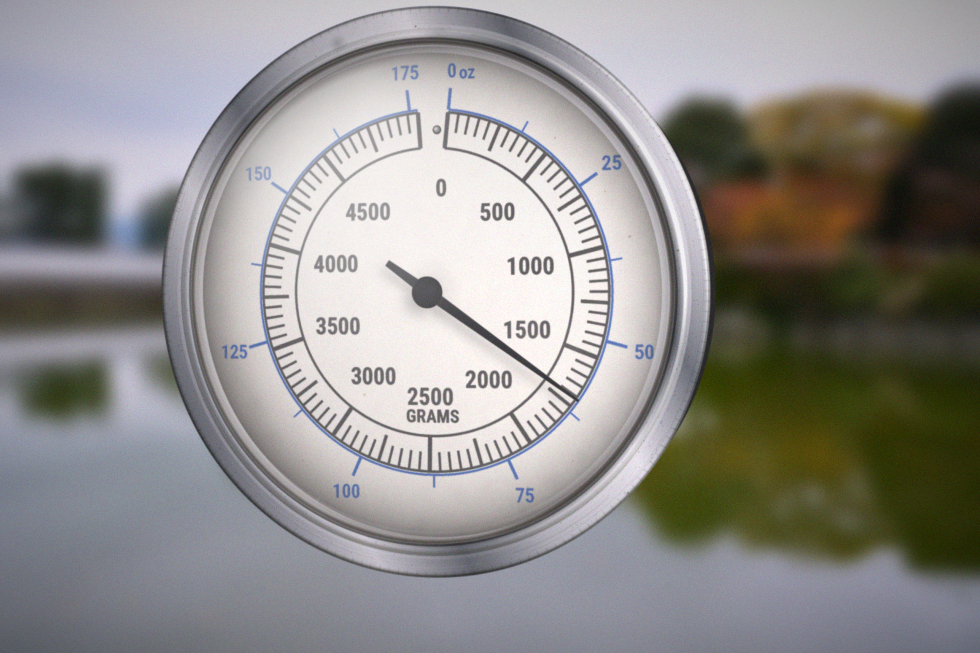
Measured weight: 1700 g
